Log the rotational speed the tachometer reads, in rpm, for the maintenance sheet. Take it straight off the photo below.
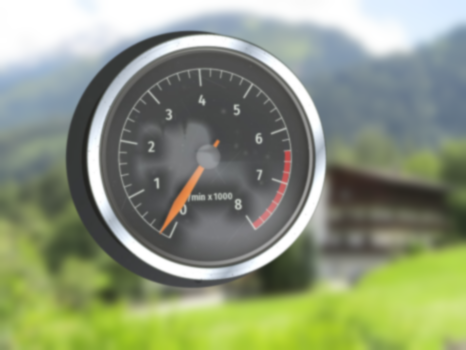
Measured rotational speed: 200 rpm
